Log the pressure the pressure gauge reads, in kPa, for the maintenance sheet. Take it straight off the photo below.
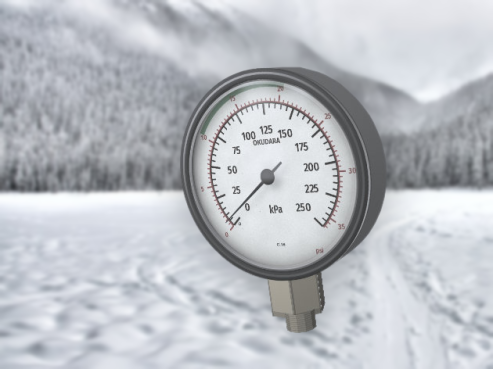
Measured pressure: 5 kPa
